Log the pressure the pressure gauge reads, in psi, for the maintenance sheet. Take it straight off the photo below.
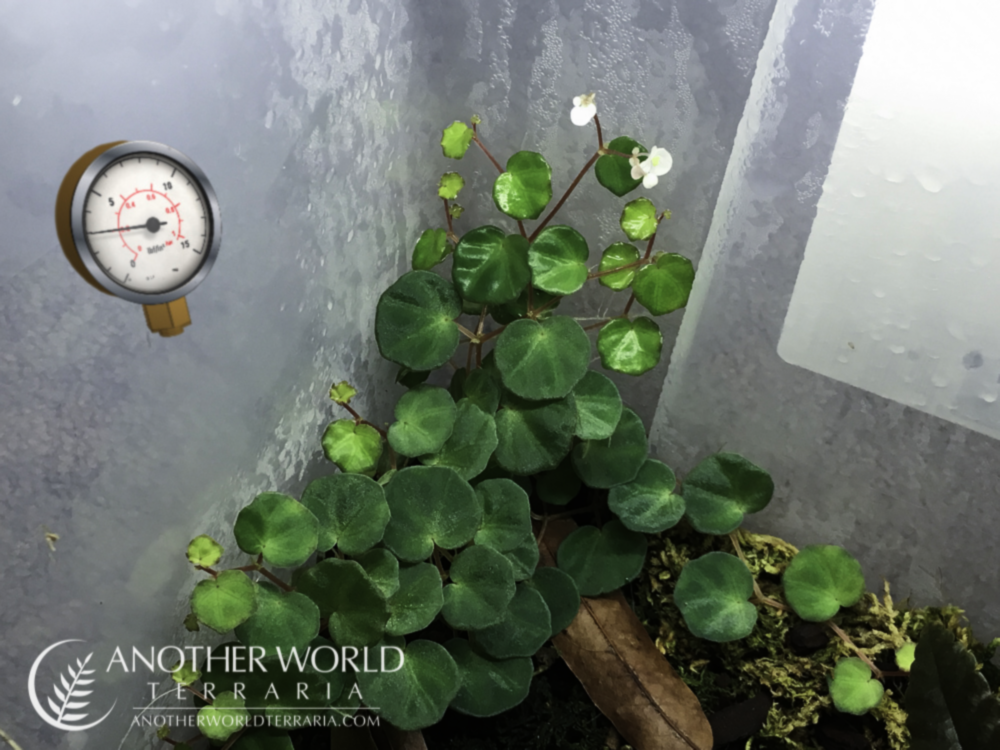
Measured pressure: 3 psi
